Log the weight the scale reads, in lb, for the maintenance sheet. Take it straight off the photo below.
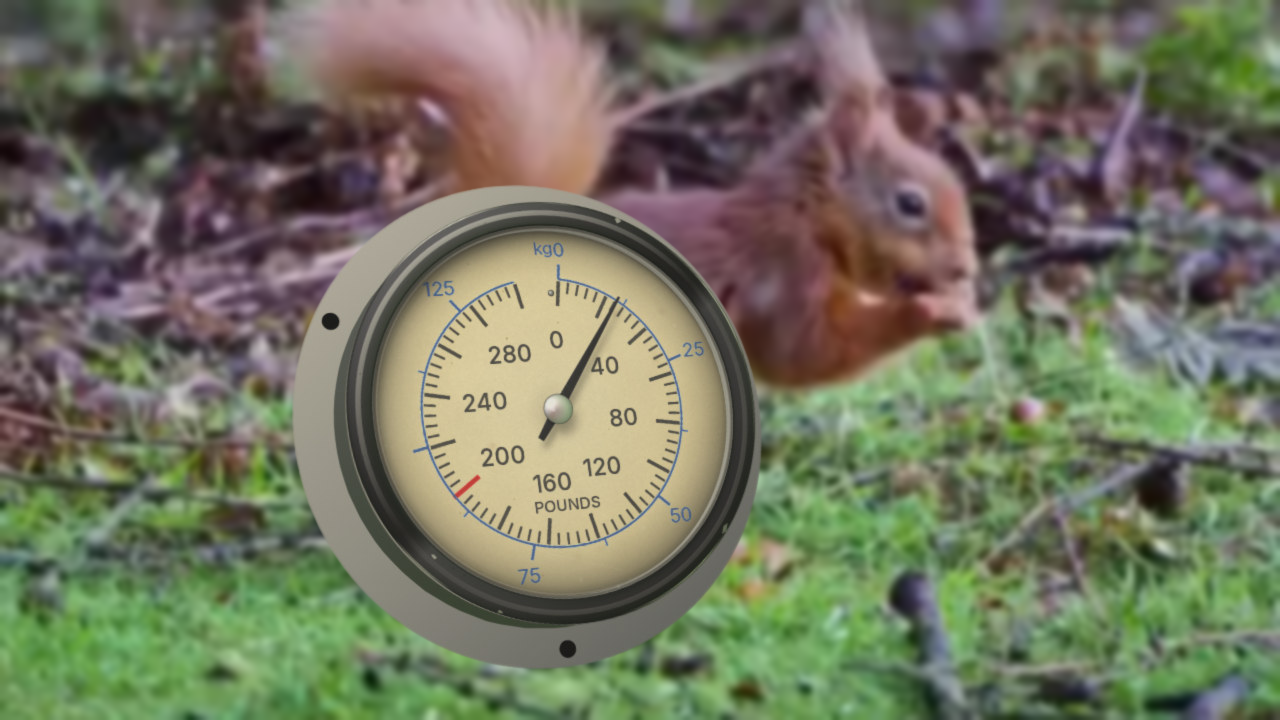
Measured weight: 24 lb
